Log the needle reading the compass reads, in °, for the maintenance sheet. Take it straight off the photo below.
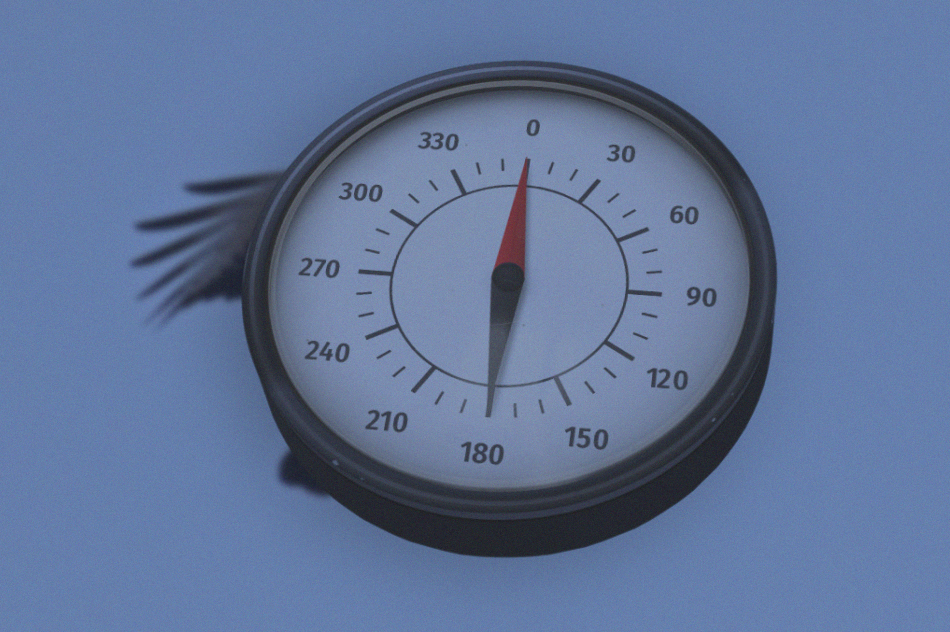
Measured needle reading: 0 °
